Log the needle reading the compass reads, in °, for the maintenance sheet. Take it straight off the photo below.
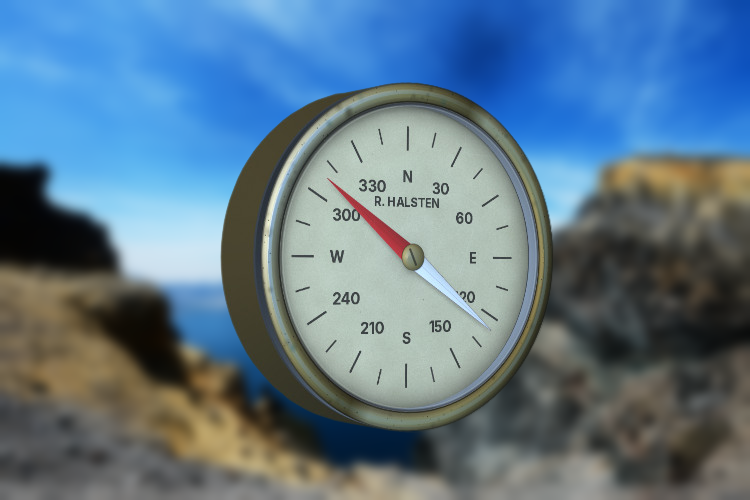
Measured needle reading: 307.5 °
